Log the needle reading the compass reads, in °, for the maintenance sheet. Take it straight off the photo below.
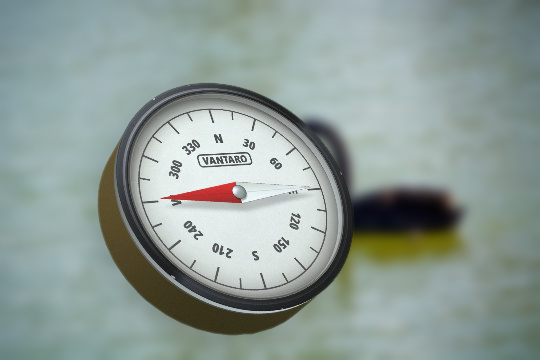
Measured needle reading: 270 °
